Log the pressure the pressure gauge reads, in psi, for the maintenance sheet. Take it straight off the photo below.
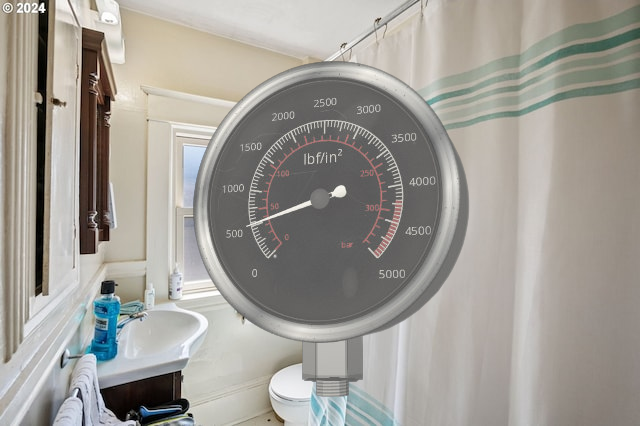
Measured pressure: 500 psi
